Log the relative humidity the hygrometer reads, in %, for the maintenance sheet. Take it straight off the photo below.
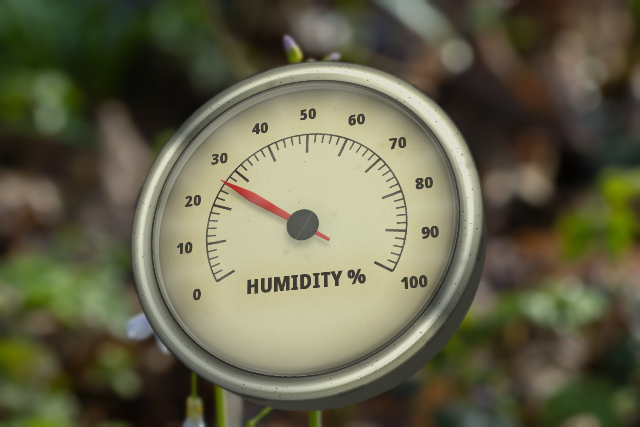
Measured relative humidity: 26 %
